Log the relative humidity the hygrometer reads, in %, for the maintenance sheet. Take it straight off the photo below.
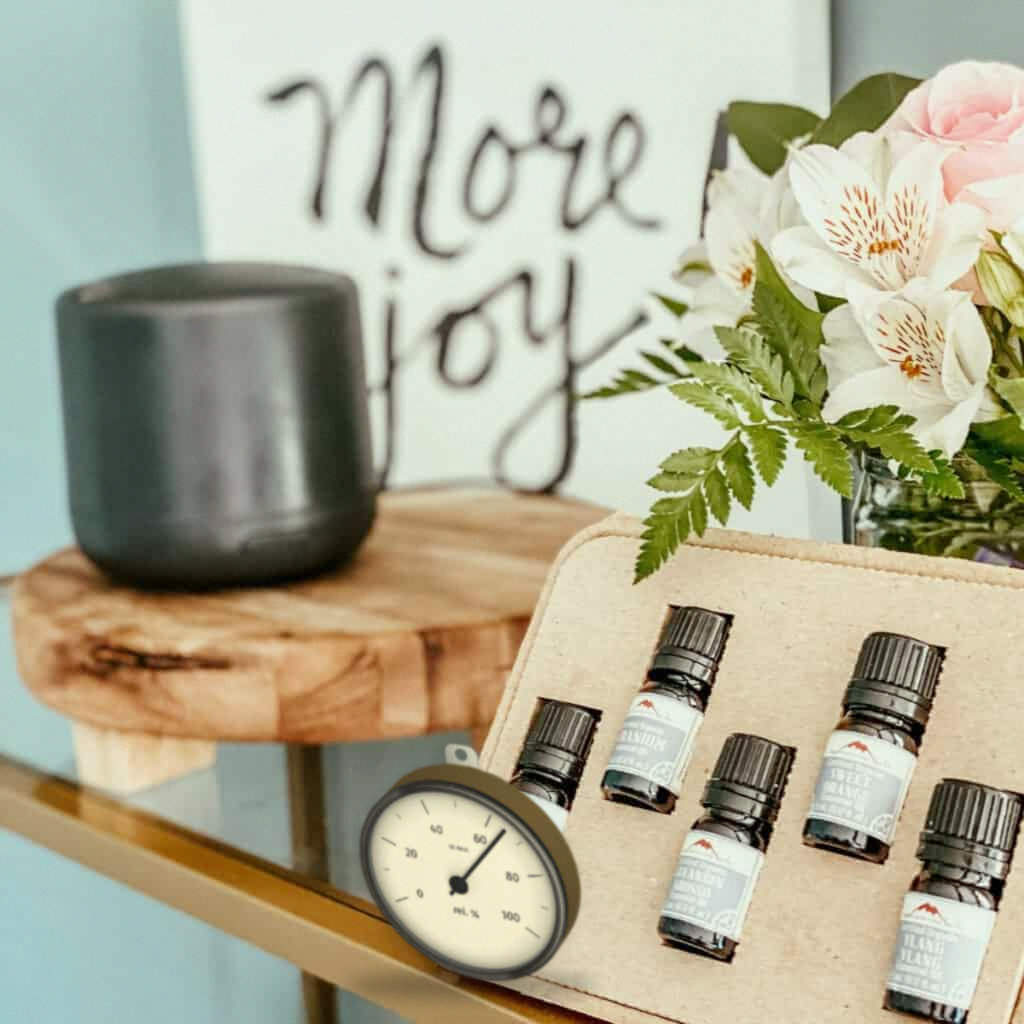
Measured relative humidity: 65 %
